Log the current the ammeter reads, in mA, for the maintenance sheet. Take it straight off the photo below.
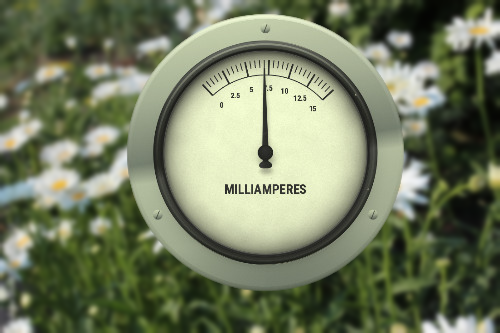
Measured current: 7 mA
